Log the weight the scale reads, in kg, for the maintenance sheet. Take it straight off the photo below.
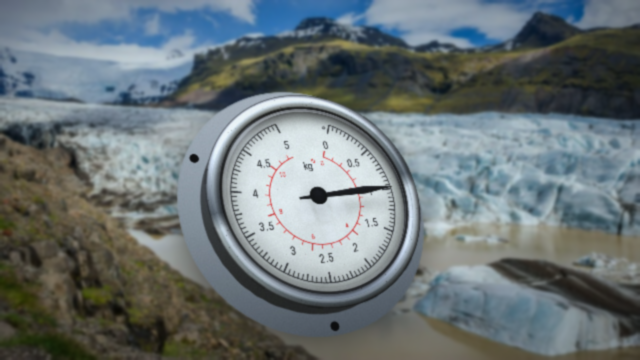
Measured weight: 1 kg
